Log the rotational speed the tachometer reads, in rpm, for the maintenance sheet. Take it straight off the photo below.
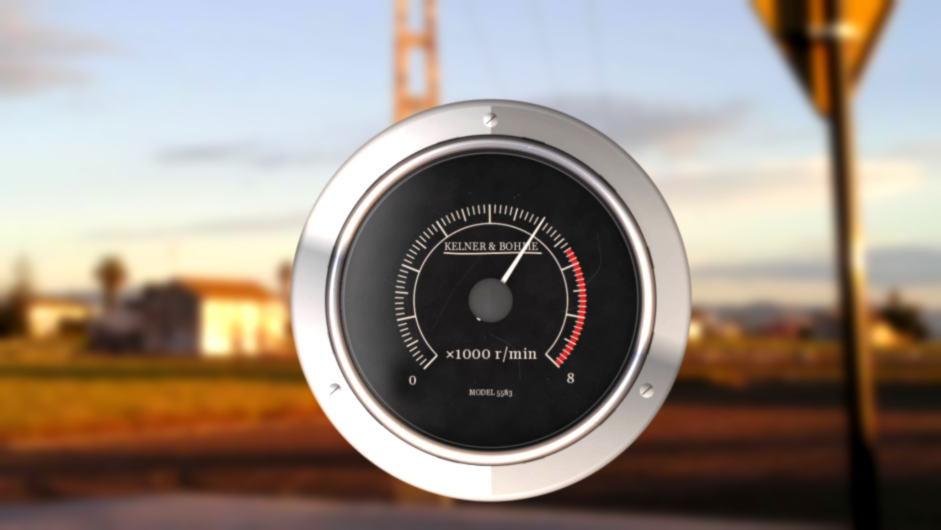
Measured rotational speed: 5000 rpm
